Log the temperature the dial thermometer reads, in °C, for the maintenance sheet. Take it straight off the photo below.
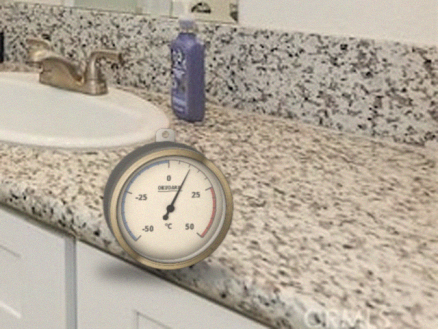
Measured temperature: 10 °C
